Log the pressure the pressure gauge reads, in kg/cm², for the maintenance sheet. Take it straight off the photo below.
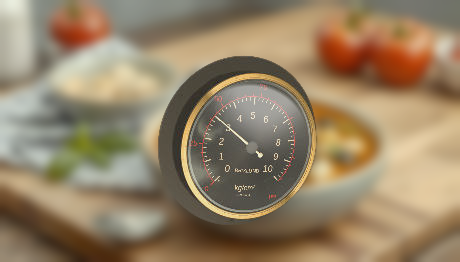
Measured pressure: 3 kg/cm²
